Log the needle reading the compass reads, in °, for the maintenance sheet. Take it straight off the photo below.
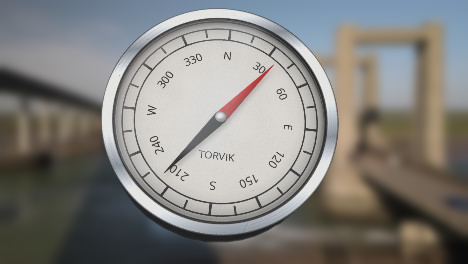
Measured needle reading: 37.5 °
